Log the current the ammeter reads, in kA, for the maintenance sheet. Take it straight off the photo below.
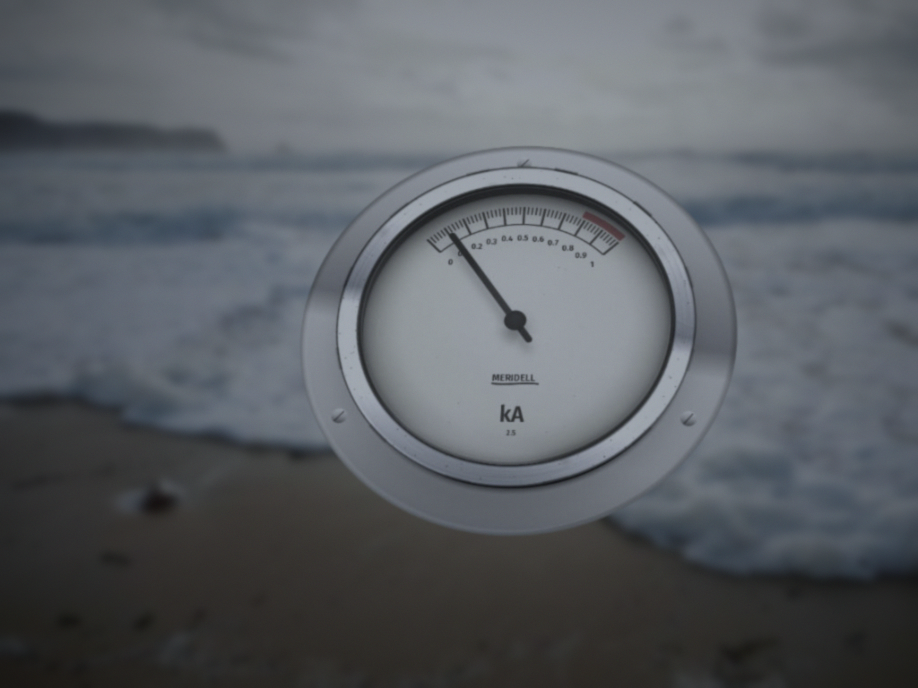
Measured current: 0.1 kA
